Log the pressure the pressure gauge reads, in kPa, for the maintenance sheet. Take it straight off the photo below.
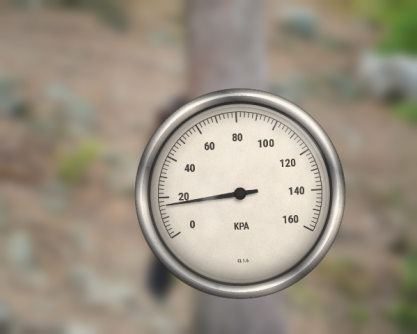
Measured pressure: 16 kPa
